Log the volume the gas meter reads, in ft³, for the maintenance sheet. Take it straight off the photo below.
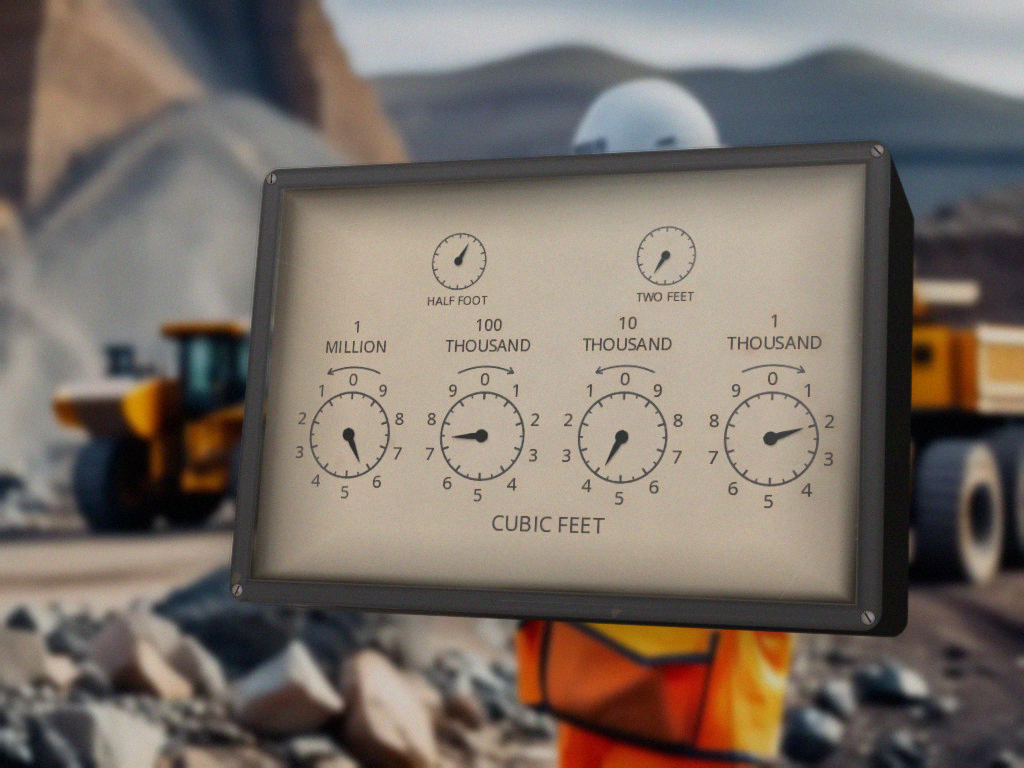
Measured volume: 574200 ft³
